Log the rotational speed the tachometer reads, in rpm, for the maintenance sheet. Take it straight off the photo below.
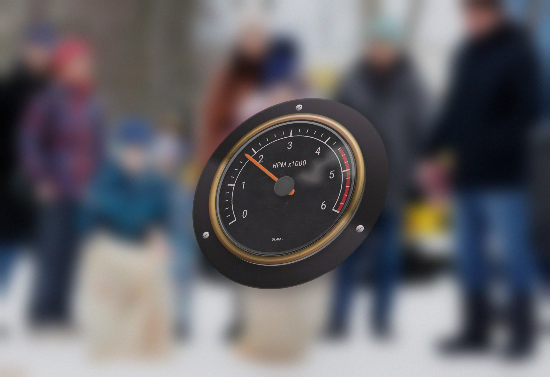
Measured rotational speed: 1800 rpm
